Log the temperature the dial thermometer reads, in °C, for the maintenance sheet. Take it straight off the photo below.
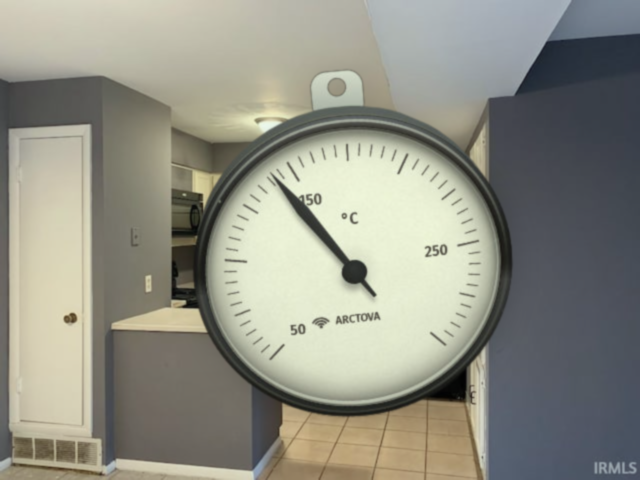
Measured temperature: 142.5 °C
